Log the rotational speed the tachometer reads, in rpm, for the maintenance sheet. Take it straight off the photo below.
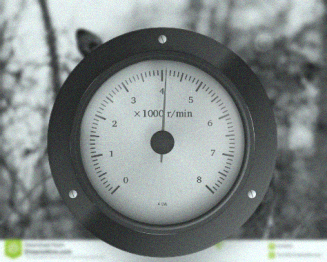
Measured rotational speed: 4100 rpm
